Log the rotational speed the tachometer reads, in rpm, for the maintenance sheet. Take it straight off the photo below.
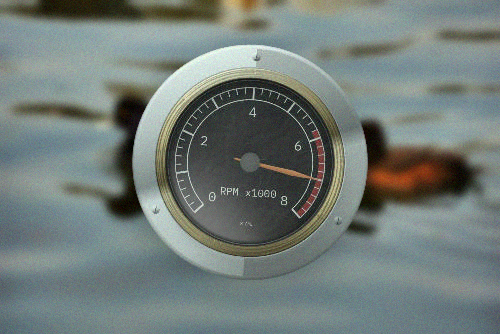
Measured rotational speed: 7000 rpm
